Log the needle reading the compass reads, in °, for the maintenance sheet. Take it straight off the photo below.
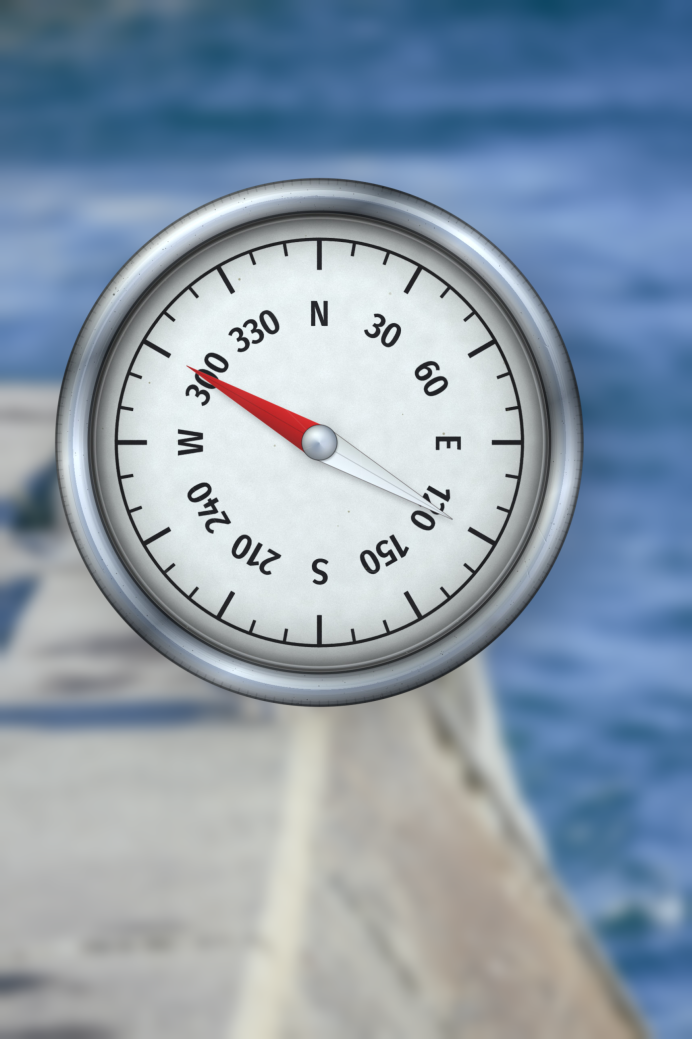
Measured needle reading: 300 °
